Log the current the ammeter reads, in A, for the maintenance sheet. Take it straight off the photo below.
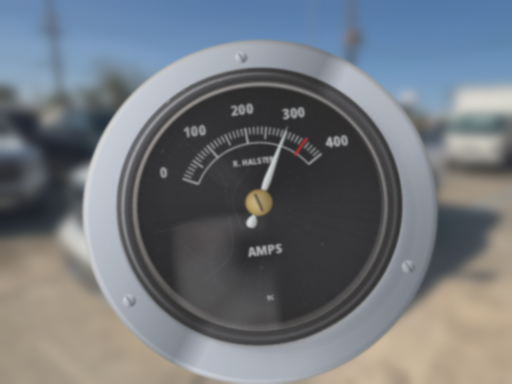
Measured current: 300 A
